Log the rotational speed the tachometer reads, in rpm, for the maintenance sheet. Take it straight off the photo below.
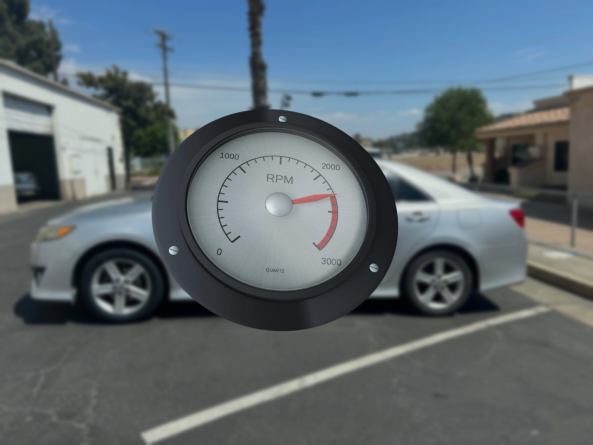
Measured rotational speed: 2300 rpm
